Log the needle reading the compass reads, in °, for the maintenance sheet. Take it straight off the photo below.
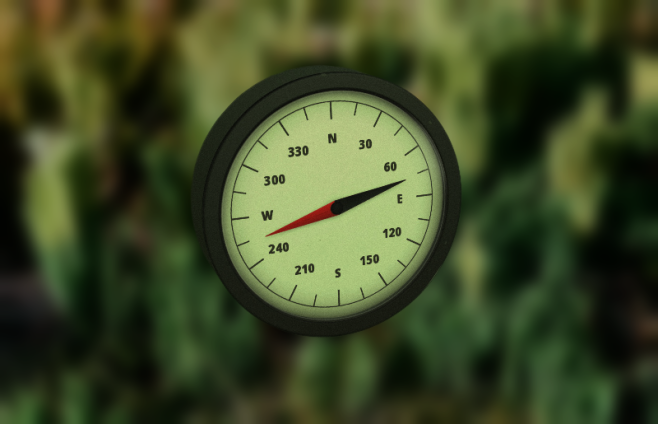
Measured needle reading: 255 °
